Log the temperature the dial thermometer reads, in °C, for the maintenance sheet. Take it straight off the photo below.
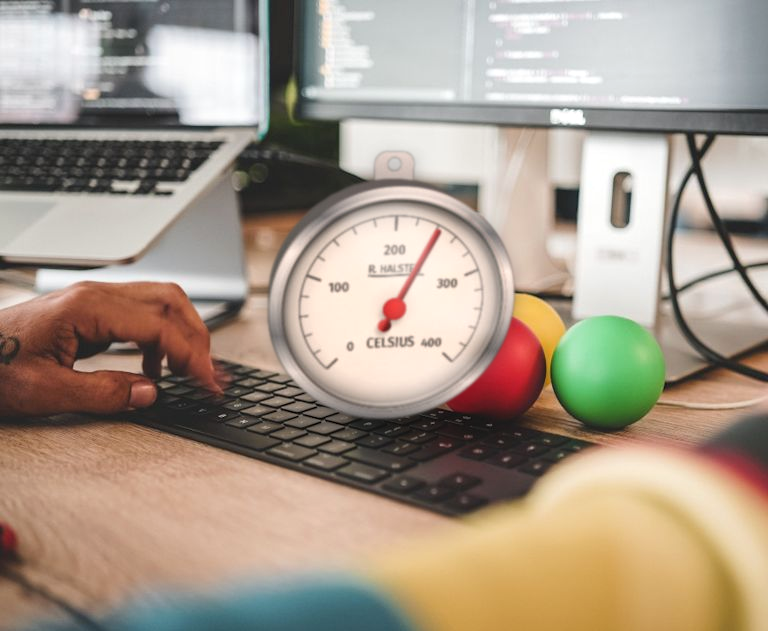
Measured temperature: 240 °C
